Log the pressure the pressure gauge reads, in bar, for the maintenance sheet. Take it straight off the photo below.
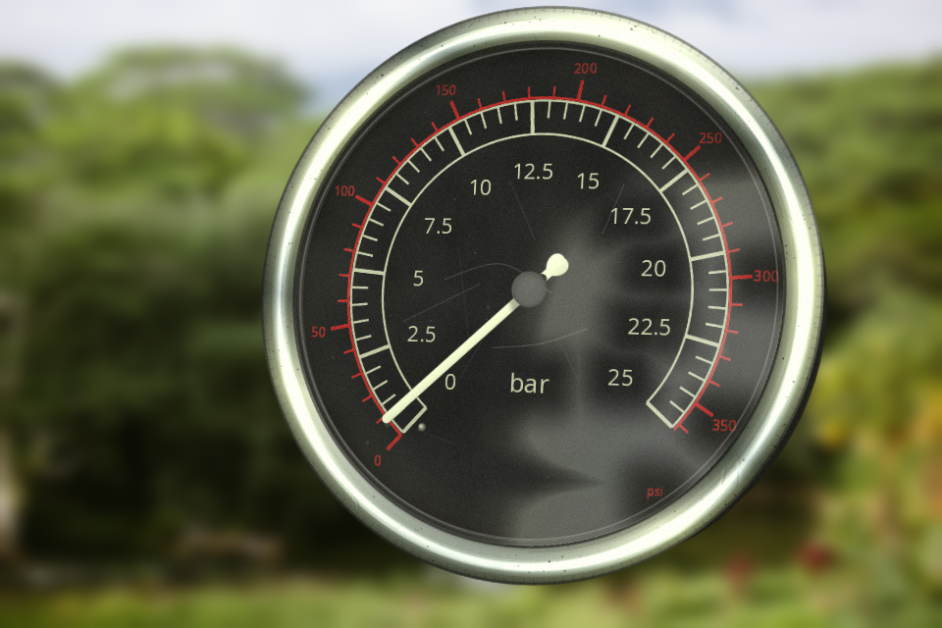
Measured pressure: 0.5 bar
